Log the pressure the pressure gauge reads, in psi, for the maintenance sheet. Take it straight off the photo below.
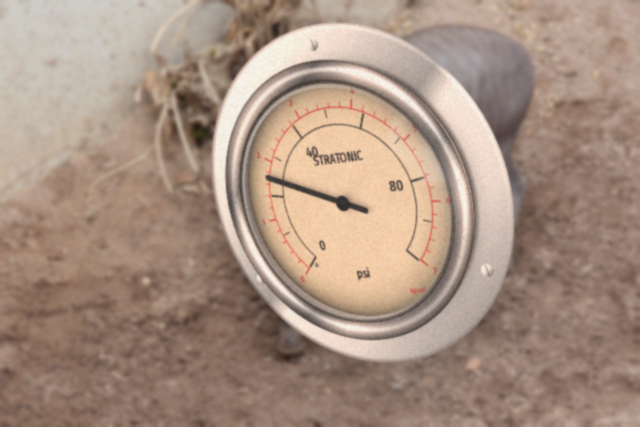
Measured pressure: 25 psi
